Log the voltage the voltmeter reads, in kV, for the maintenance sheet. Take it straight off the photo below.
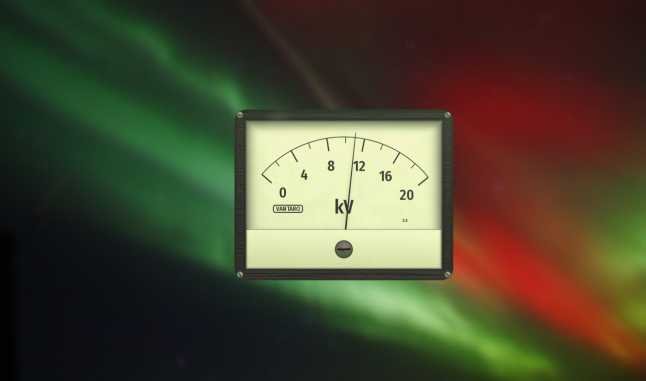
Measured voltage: 11 kV
